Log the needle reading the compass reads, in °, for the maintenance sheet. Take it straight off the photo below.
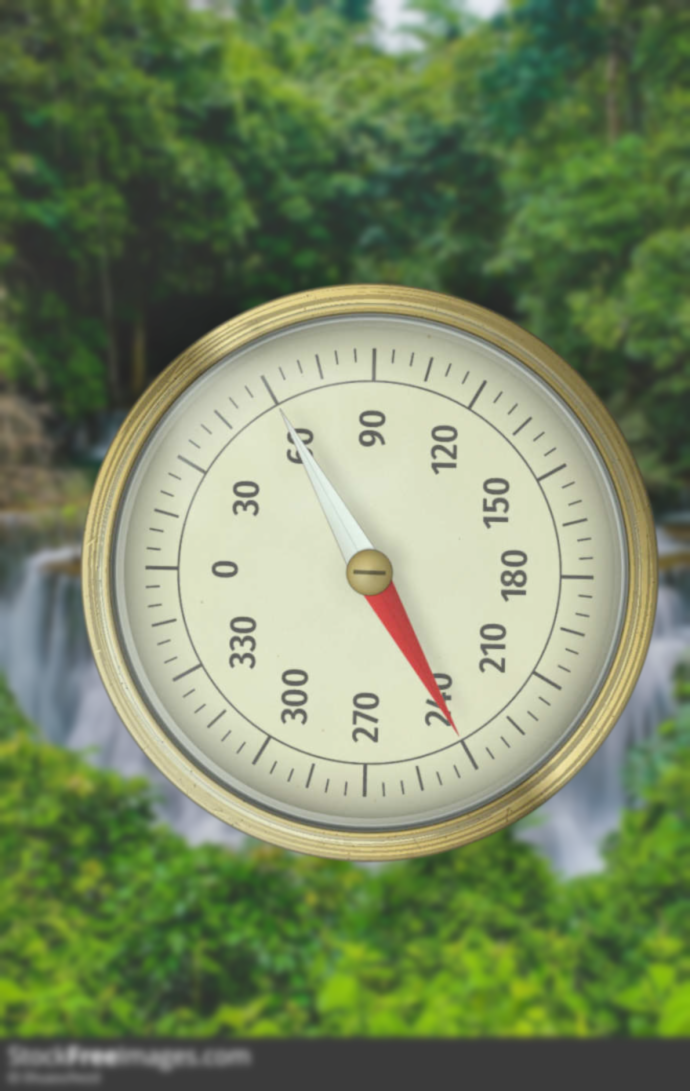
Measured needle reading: 240 °
